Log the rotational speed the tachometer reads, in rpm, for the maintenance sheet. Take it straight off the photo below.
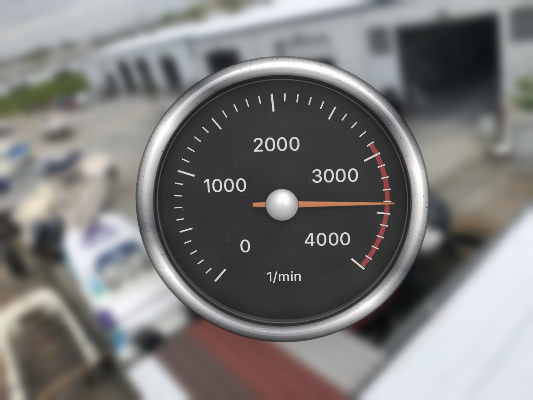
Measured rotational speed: 3400 rpm
